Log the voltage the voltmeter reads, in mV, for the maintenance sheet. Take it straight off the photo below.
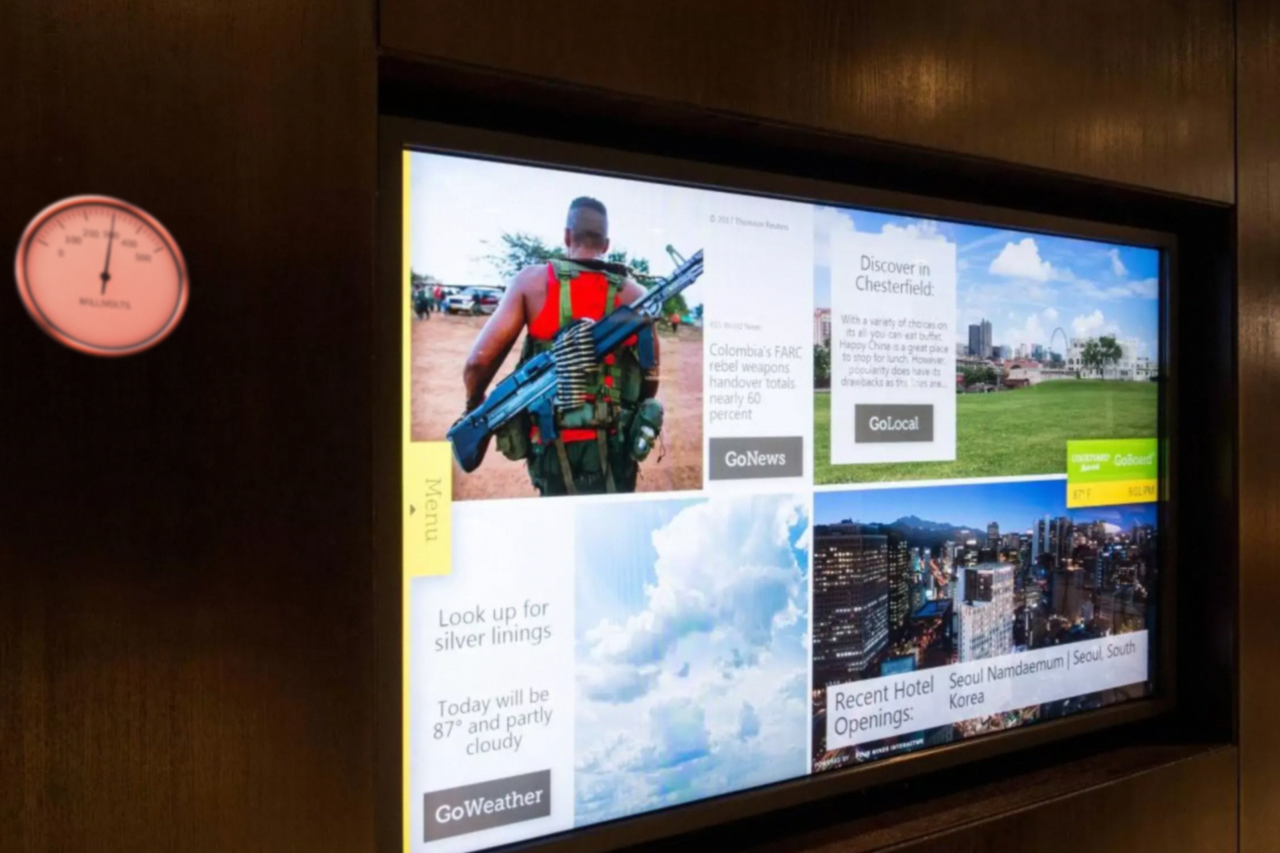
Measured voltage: 300 mV
